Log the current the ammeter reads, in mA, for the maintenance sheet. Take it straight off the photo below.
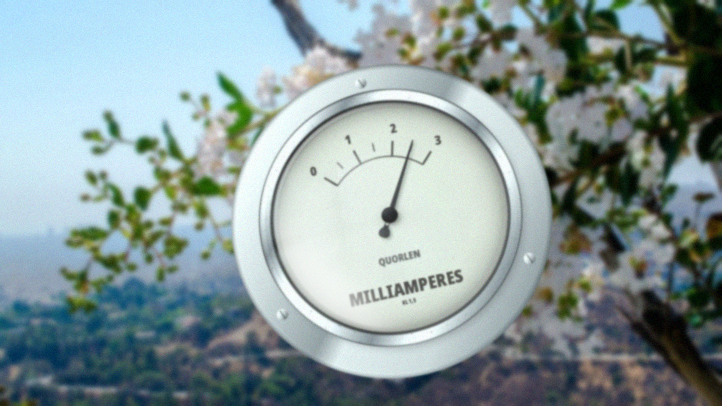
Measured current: 2.5 mA
